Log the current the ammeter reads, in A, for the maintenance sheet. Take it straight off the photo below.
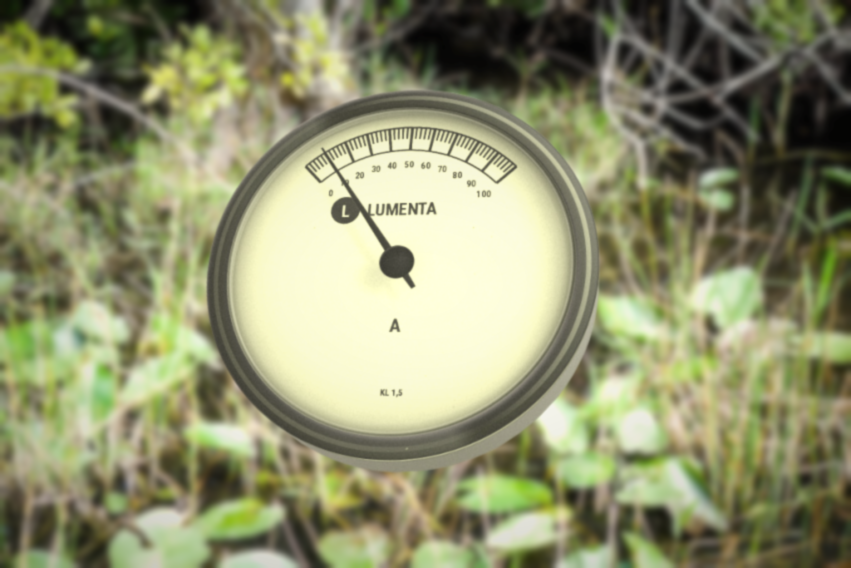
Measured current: 10 A
